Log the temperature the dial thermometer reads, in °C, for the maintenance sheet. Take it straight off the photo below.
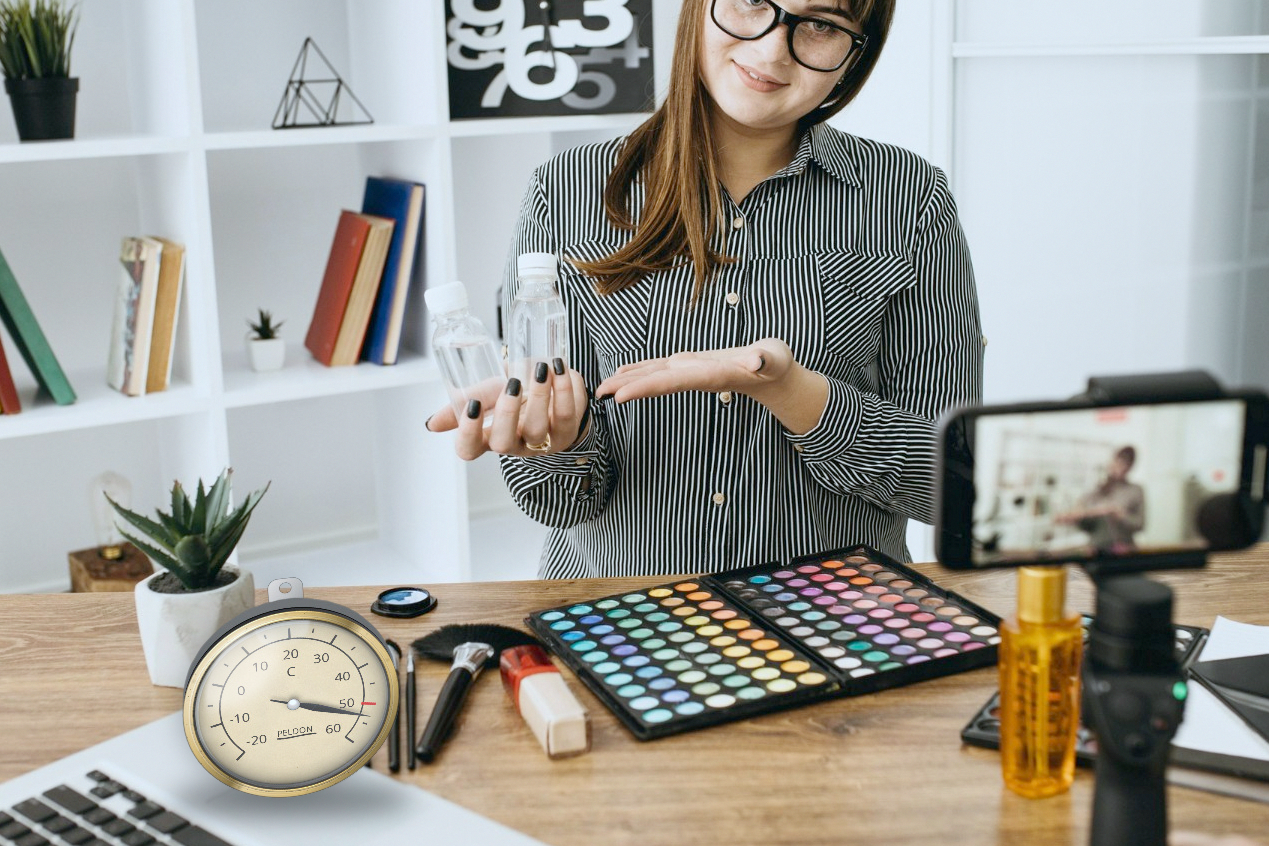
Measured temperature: 52.5 °C
